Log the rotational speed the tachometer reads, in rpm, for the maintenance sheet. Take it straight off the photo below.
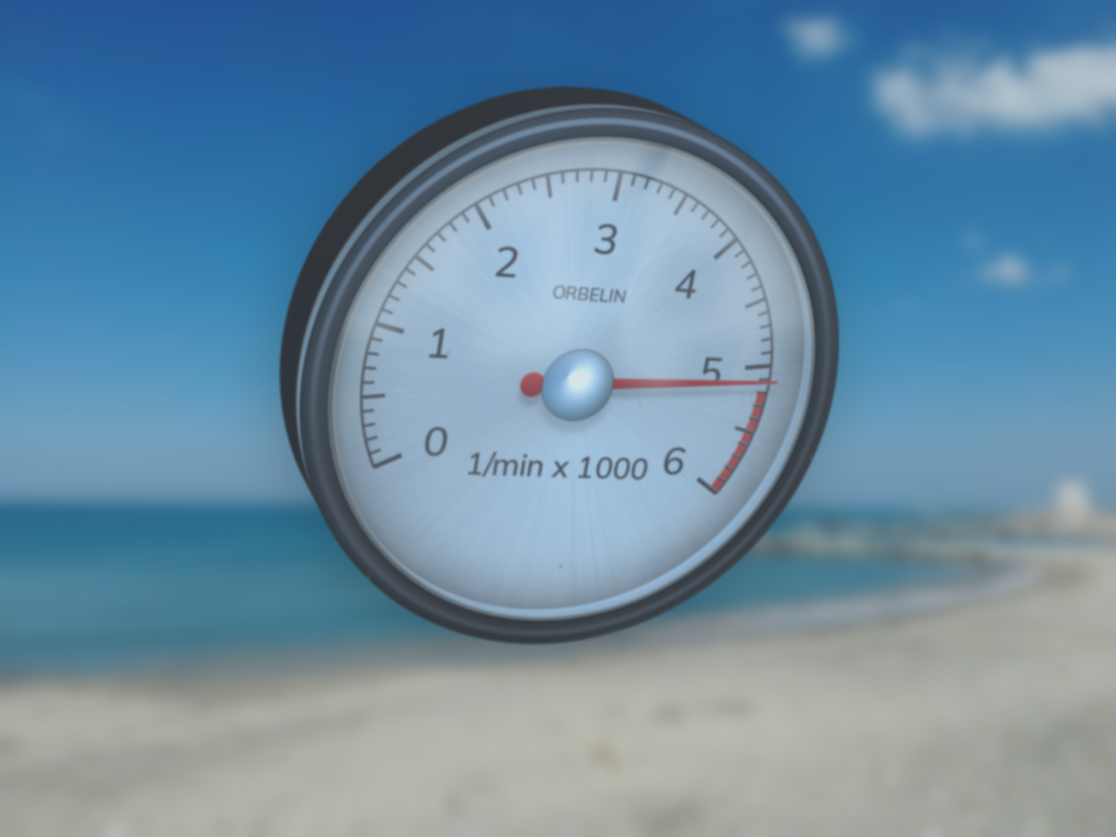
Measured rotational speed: 5100 rpm
